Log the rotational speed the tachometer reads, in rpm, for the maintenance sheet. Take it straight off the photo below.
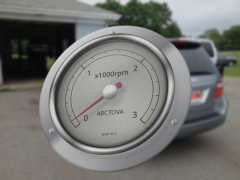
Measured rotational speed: 100 rpm
